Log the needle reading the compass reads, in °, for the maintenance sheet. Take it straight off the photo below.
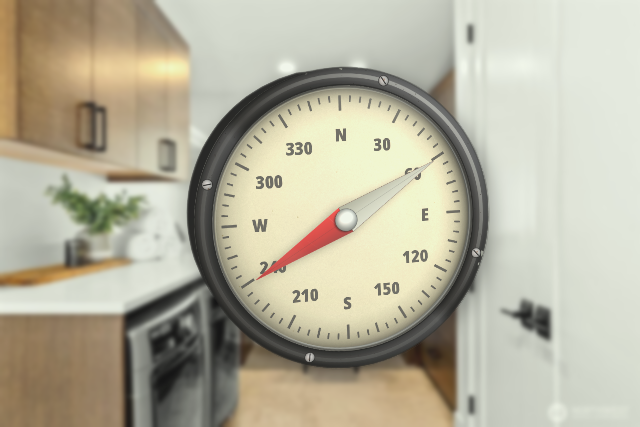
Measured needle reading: 240 °
